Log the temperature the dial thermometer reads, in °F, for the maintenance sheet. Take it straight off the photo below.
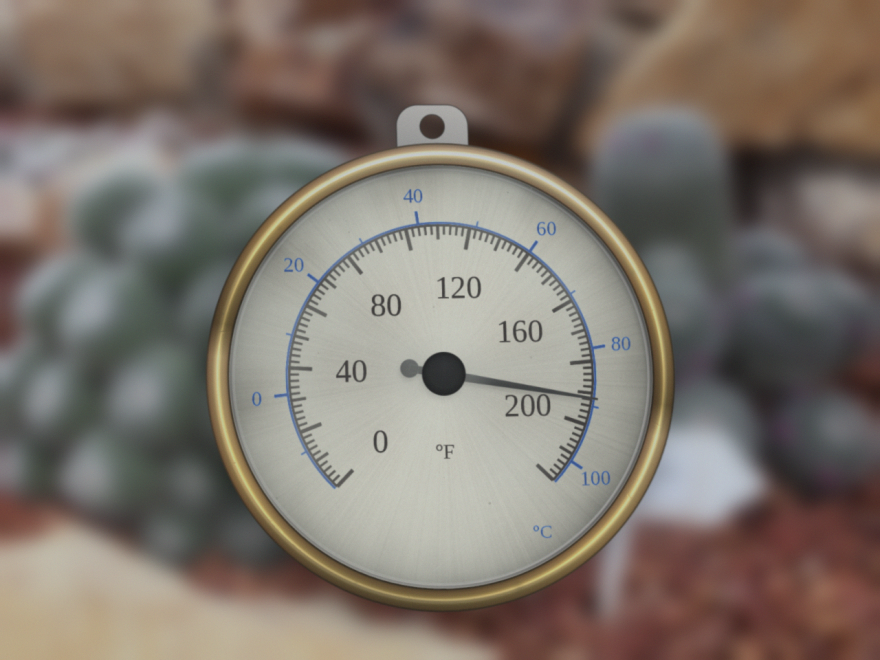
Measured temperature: 192 °F
